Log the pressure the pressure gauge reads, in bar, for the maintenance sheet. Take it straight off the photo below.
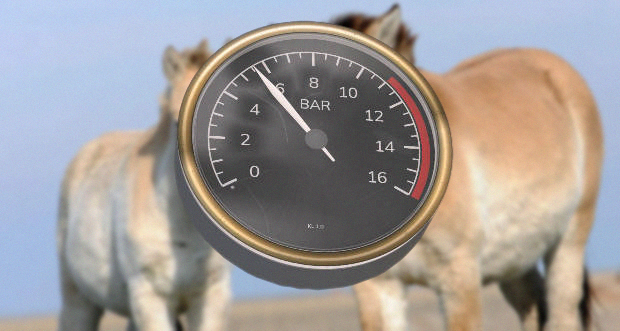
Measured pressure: 5.5 bar
